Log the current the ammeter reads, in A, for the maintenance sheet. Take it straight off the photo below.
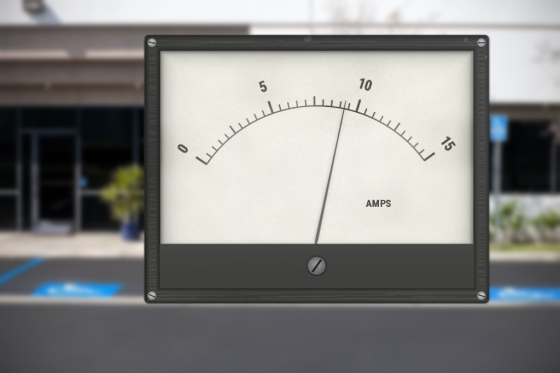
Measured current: 9.25 A
